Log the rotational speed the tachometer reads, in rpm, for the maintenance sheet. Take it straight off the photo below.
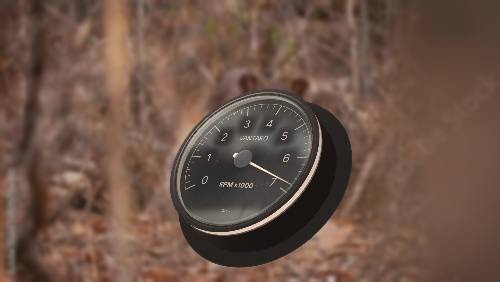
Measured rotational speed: 6800 rpm
